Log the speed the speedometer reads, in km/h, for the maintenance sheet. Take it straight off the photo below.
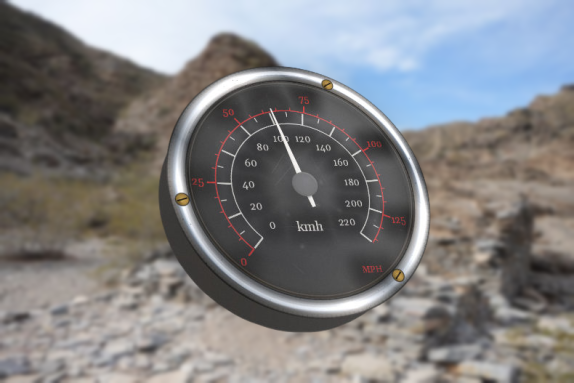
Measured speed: 100 km/h
